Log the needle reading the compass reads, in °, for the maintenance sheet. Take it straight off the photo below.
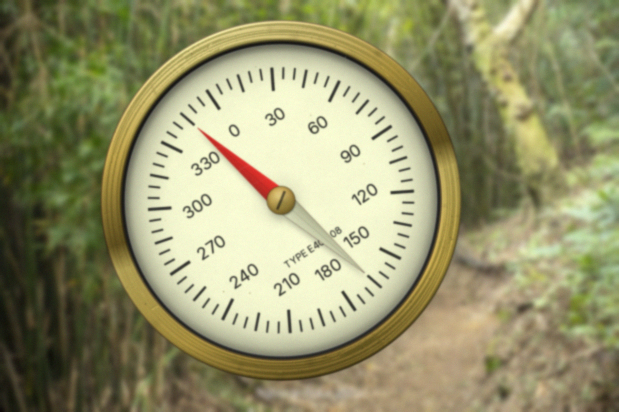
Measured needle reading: 345 °
